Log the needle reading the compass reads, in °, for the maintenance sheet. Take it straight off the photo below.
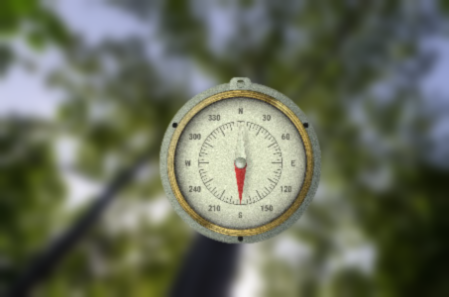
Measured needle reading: 180 °
